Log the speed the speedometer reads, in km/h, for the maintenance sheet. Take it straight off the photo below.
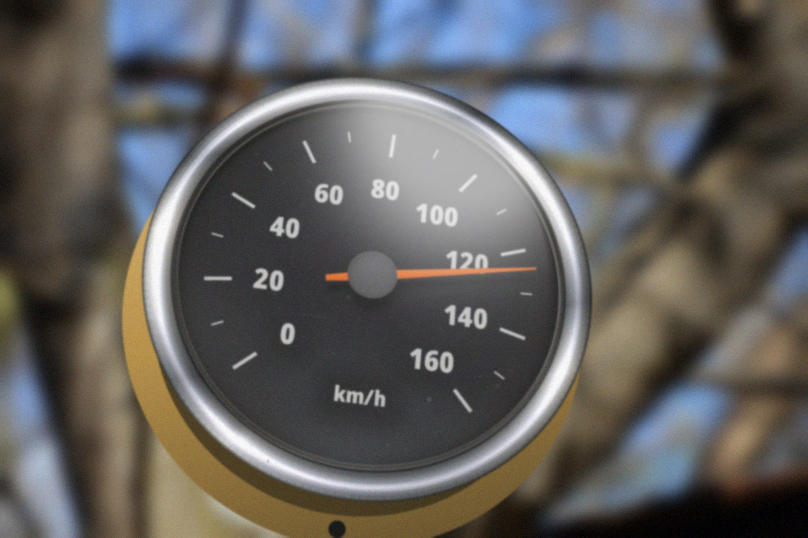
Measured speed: 125 km/h
